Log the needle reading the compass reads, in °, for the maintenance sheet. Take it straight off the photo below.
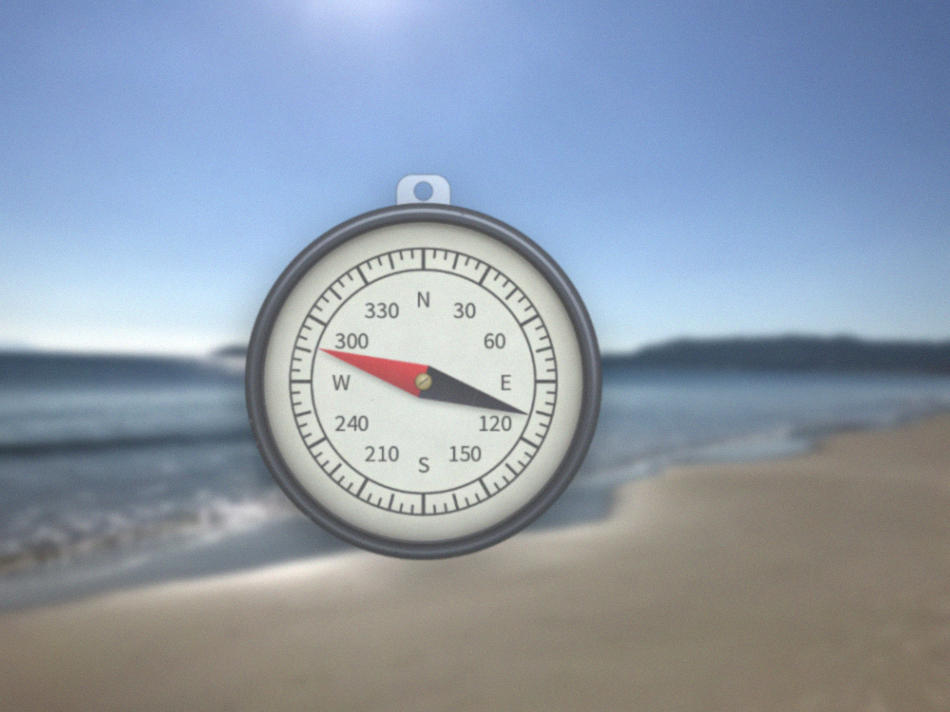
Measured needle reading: 287.5 °
